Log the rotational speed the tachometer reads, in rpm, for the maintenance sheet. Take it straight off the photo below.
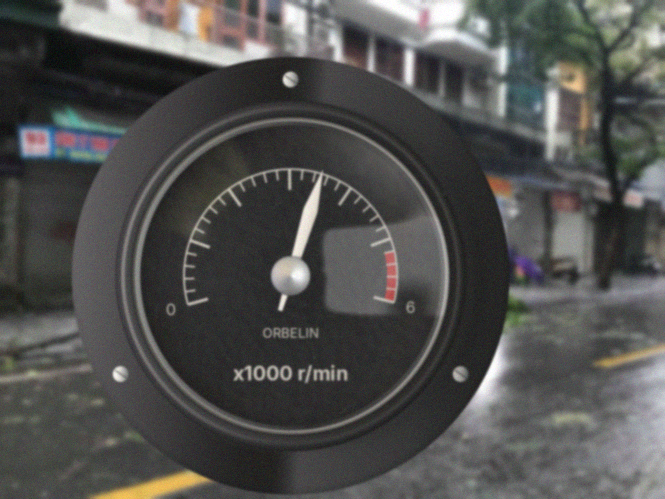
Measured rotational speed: 3500 rpm
